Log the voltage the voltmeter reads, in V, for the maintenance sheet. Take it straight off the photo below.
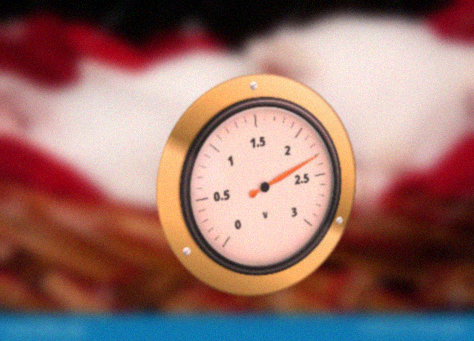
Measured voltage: 2.3 V
